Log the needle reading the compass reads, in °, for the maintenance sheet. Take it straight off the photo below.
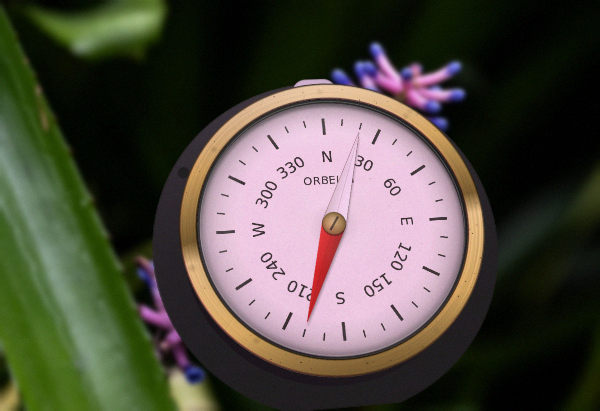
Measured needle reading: 200 °
